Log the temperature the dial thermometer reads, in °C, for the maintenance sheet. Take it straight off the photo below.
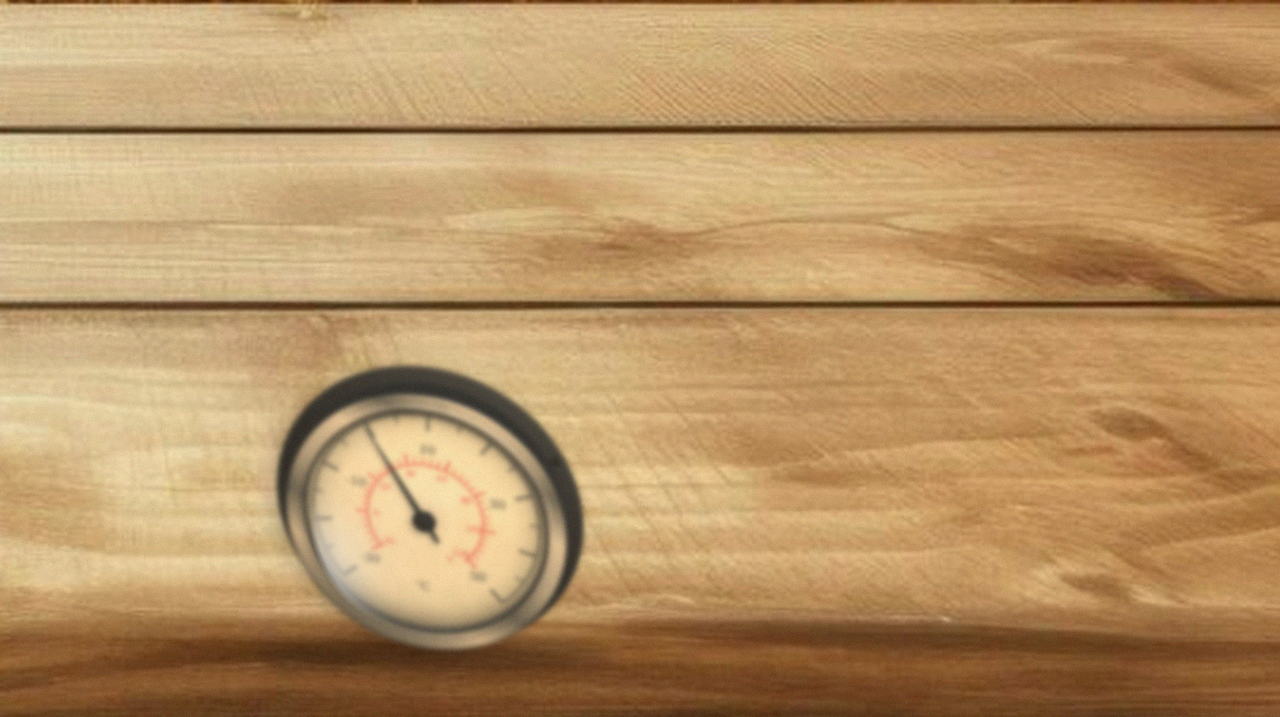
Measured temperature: 0 °C
